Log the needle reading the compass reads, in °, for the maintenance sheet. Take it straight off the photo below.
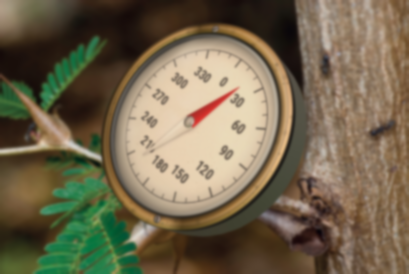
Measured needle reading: 20 °
